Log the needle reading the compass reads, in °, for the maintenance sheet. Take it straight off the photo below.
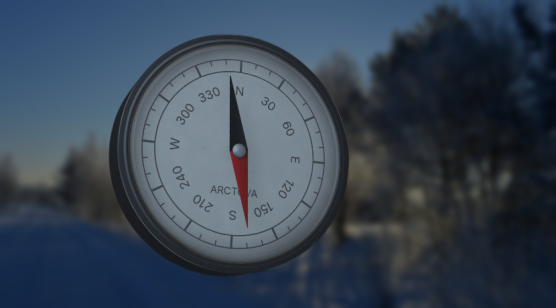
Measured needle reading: 170 °
